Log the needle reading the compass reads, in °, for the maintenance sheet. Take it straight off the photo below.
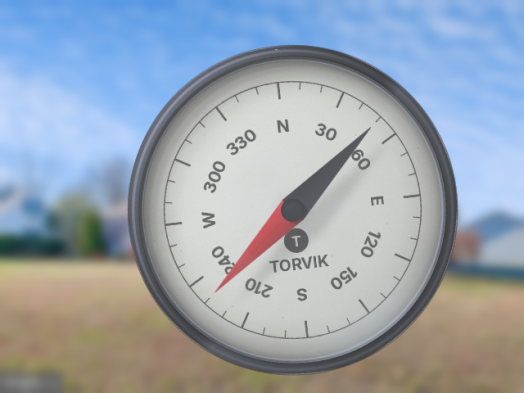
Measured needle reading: 230 °
